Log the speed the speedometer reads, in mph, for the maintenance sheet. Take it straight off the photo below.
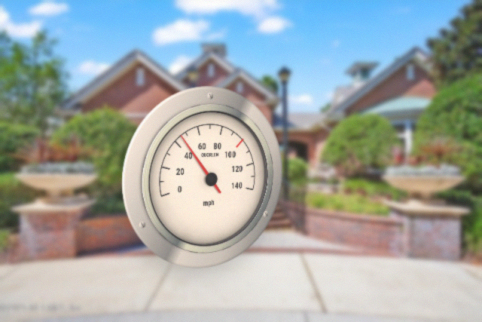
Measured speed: 45 mph
